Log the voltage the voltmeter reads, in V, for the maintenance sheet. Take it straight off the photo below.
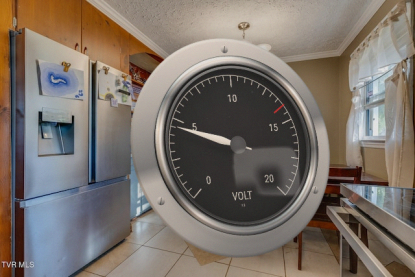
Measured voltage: 4.5 V
